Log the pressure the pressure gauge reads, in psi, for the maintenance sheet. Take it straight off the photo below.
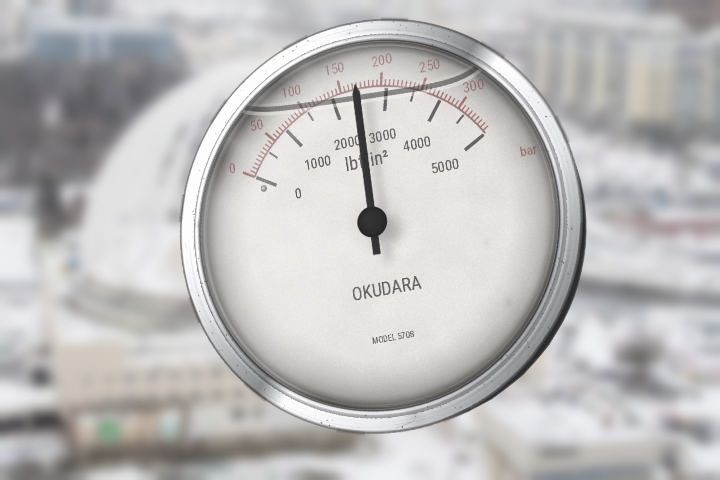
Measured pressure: 2500 psi
